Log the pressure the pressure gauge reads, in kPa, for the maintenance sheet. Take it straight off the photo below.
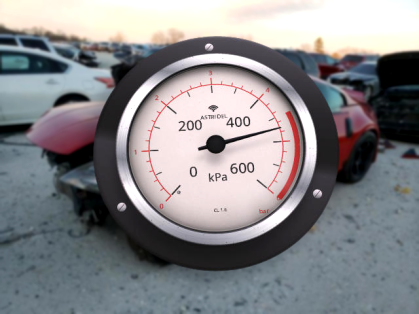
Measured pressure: 475 kPa
